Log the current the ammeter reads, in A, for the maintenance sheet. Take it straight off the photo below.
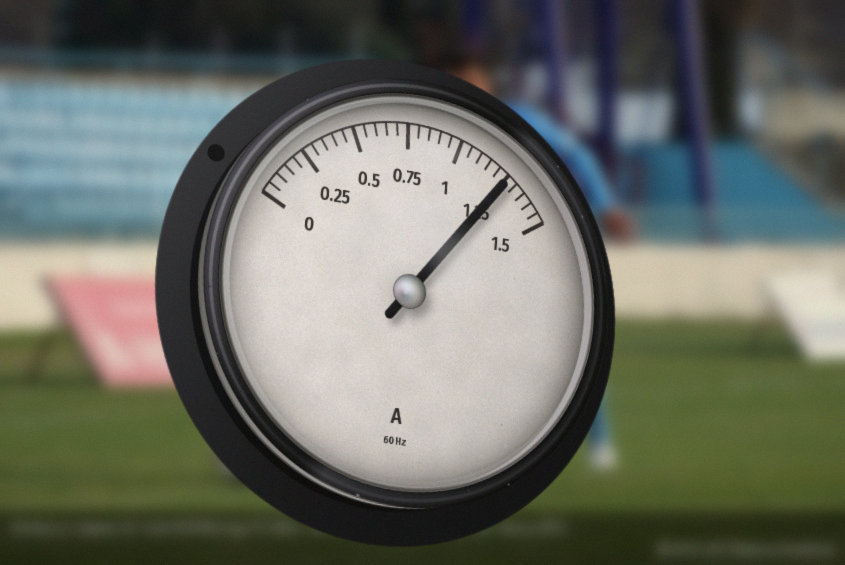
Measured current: 1.25 A
